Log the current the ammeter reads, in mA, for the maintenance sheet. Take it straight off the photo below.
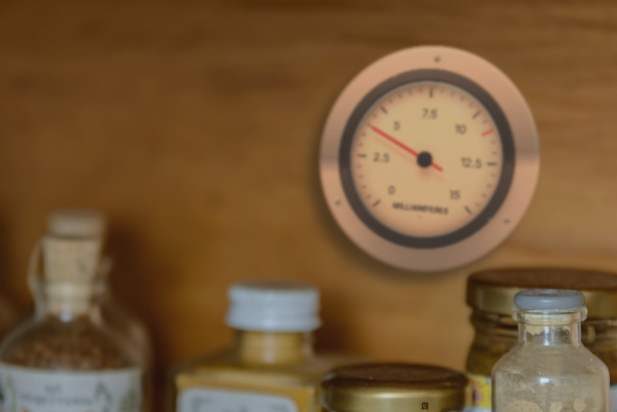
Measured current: 4 mA
